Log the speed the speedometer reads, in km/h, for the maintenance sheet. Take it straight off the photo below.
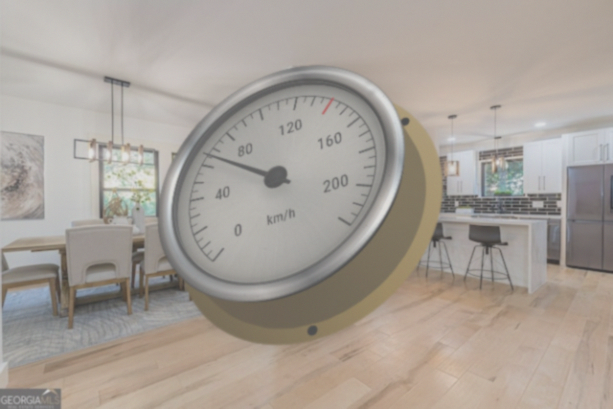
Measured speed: 65 km/h
